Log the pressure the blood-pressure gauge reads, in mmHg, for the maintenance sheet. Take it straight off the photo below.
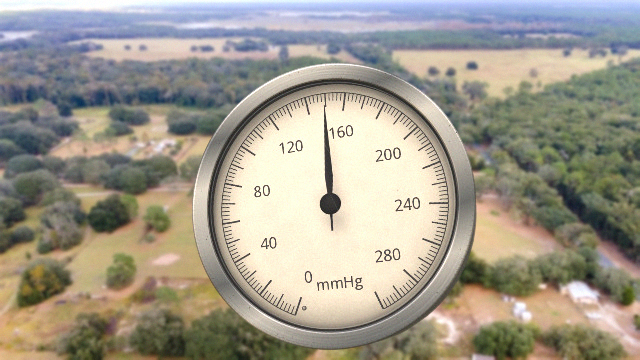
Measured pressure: 150 mmHg
